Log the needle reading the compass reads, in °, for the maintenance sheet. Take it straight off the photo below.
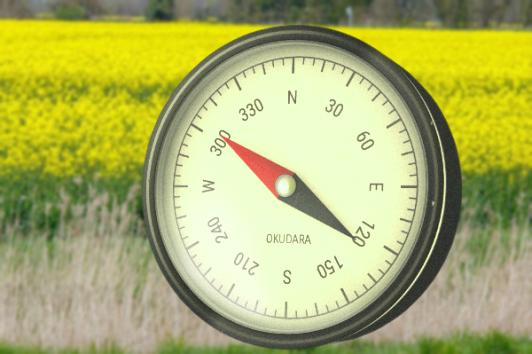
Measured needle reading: 305 °
